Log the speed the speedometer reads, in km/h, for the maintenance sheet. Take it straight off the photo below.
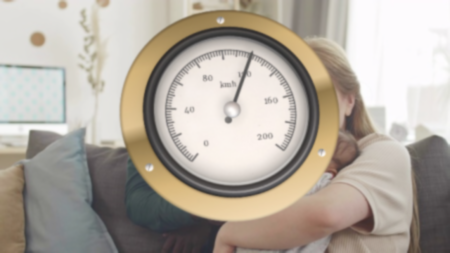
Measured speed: 120 km/h
